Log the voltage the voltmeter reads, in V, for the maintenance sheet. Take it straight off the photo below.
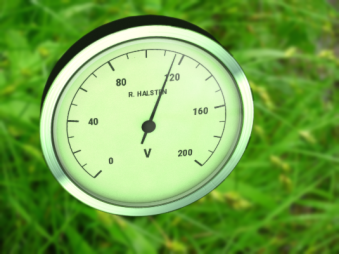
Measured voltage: 115 V
